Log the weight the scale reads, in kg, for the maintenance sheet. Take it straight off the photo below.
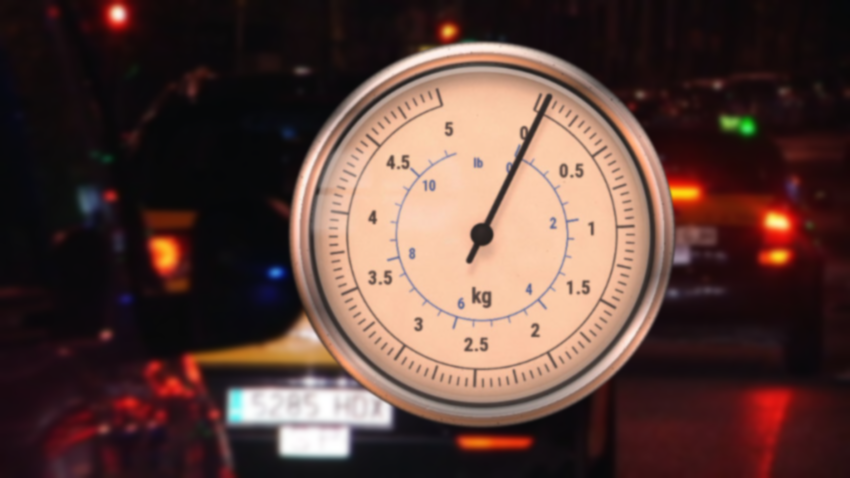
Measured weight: 0.05 kg
